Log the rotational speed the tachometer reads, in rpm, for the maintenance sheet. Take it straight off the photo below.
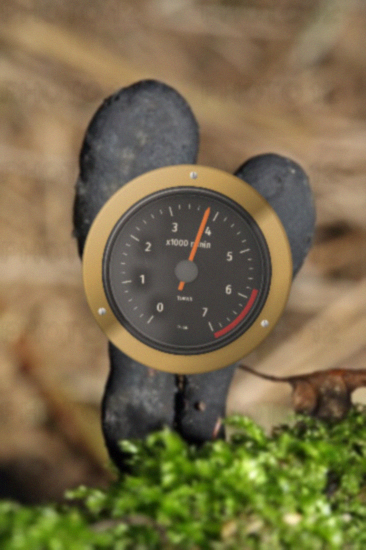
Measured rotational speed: 3800 rpm
